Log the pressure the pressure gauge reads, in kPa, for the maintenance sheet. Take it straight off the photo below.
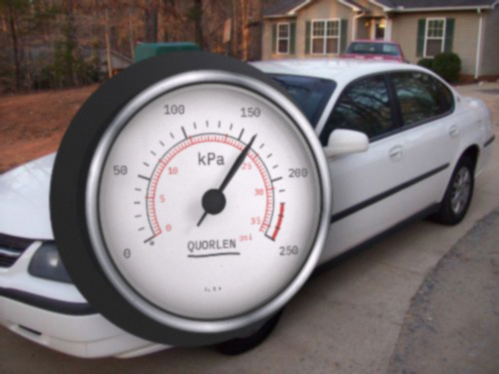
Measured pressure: 160 kPa
